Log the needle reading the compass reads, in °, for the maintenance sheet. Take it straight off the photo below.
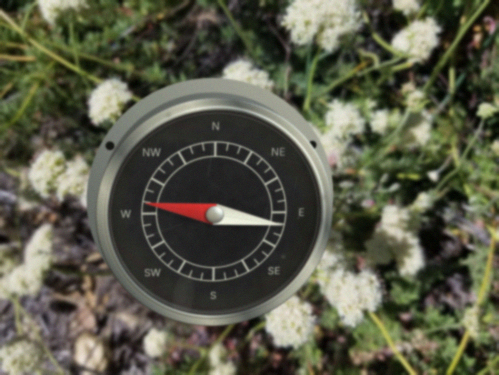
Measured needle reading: 280 °
